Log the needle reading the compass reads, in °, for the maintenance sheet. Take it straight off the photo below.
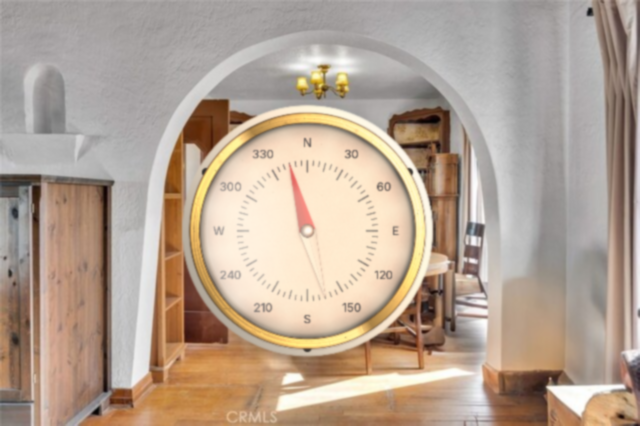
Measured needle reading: 345 °
